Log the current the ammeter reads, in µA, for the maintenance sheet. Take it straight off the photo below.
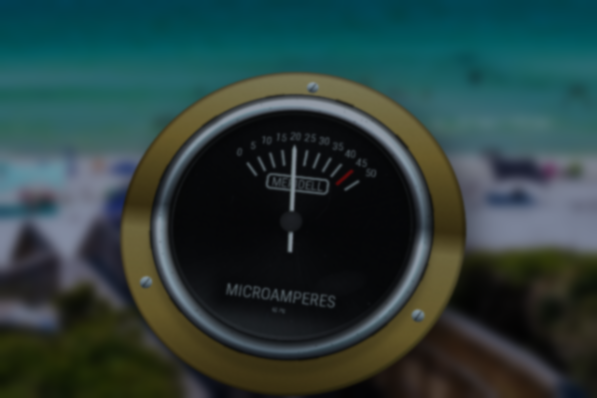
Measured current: 20 µA
